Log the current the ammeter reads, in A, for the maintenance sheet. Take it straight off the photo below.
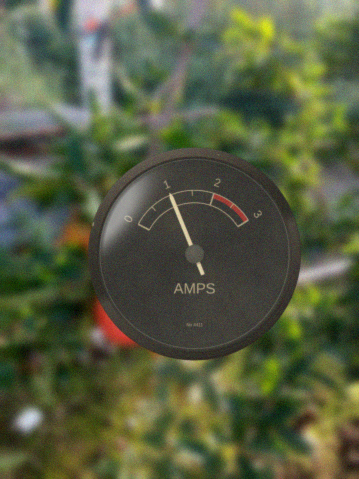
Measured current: 1 A
